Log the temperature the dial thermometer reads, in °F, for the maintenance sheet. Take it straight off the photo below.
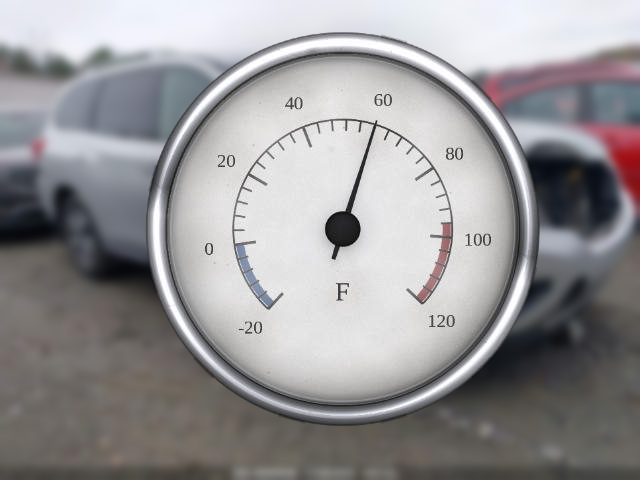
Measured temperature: 60 °F
